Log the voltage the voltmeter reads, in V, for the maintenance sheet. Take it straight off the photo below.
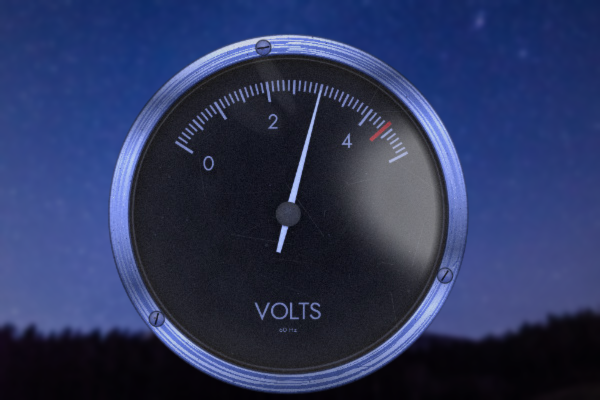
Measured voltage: 3 V
